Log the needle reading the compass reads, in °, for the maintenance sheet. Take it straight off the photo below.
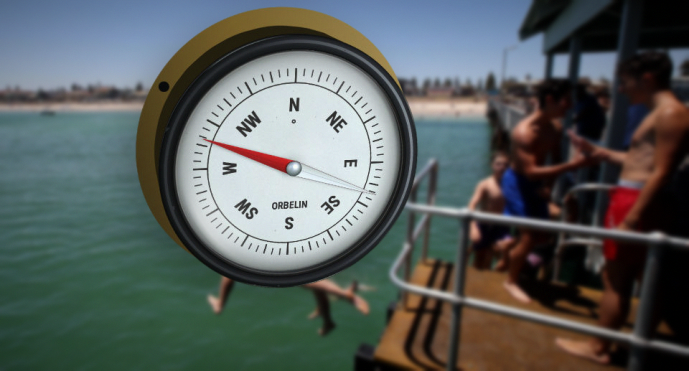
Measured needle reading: 290 °
